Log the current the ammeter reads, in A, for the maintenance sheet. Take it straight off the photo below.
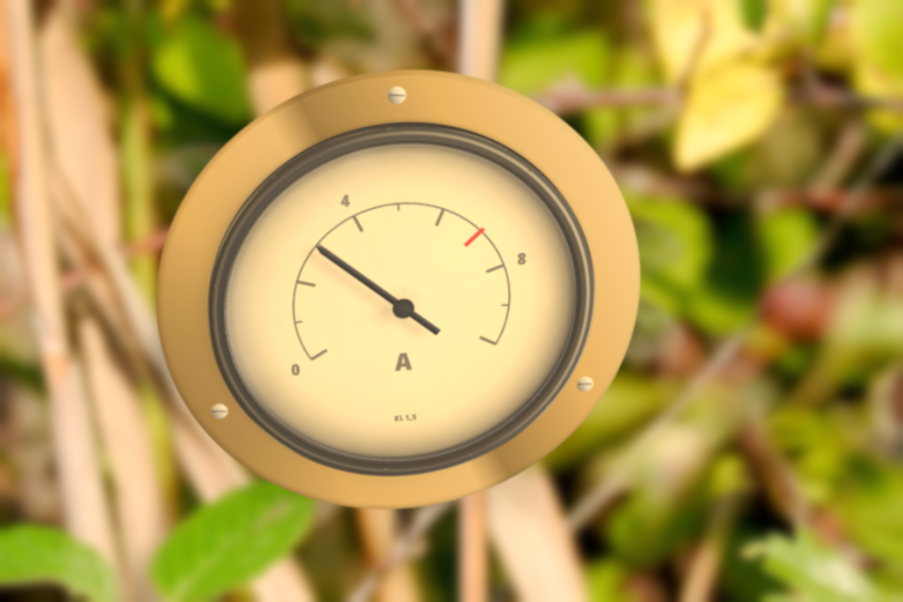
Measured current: 3 A
